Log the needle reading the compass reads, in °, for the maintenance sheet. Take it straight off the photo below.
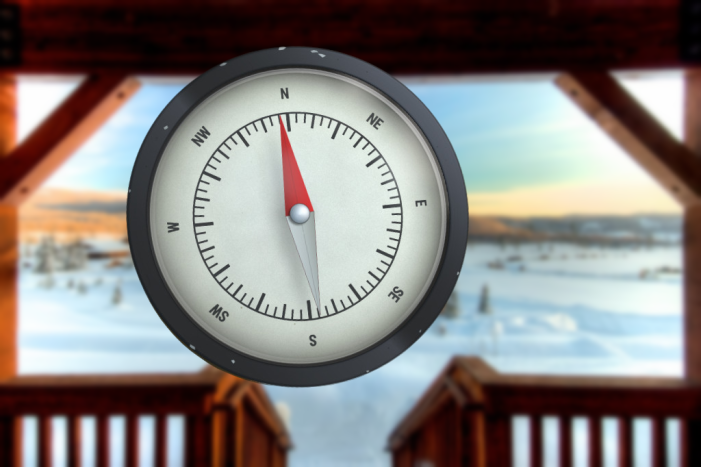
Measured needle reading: 355 °
